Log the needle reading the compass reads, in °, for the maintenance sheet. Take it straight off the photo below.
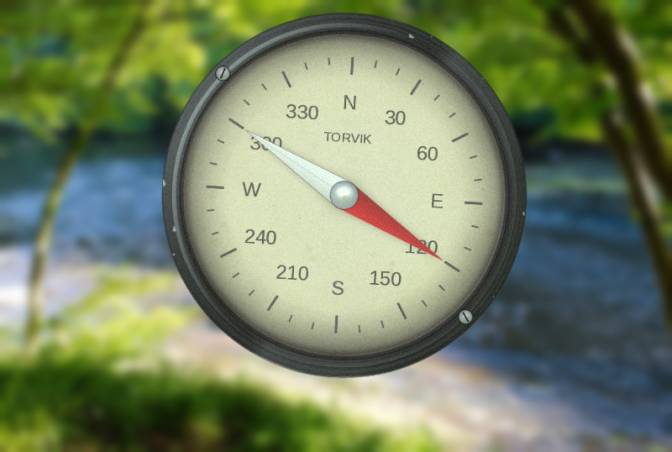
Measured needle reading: 120 °
